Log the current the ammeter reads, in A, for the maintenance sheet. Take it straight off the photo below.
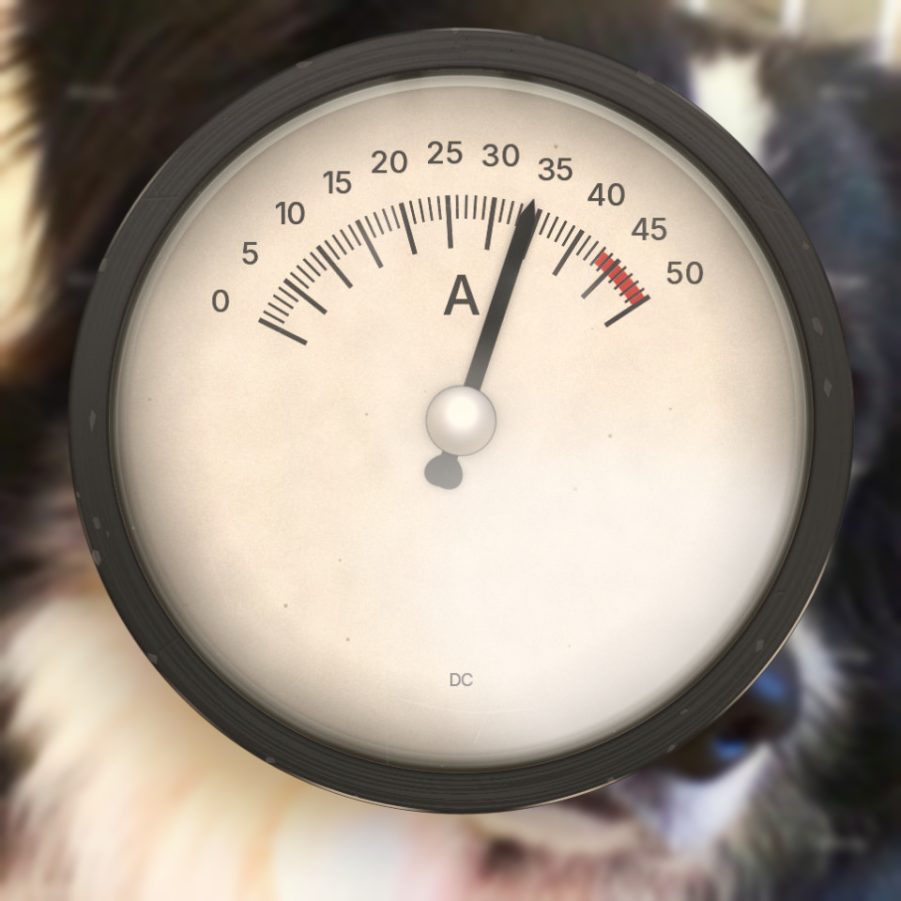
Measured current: 34 A
